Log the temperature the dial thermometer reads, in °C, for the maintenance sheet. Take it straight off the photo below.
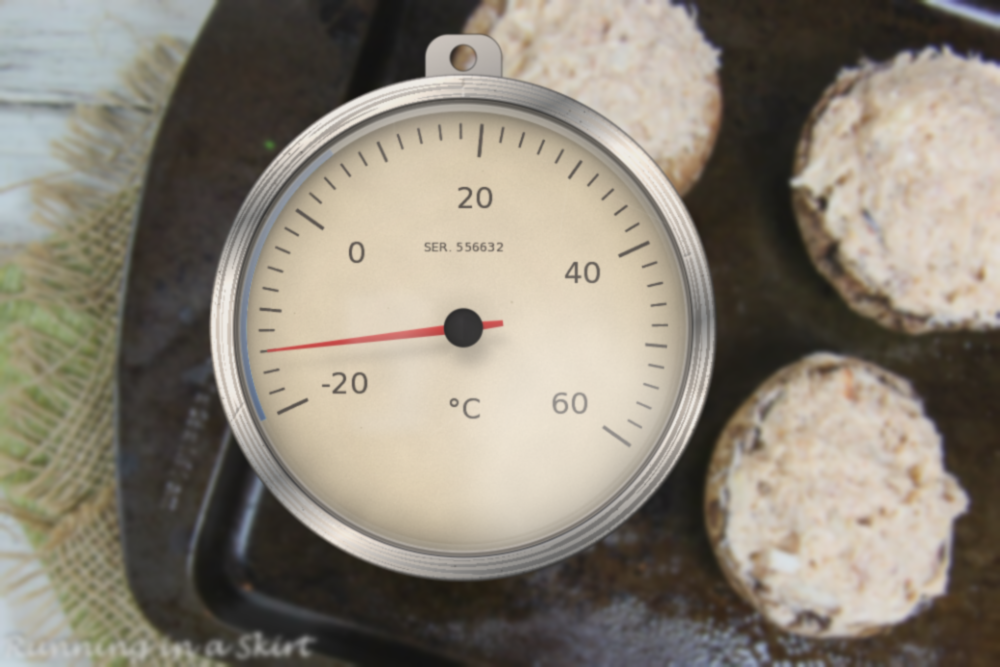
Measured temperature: -14 °C
